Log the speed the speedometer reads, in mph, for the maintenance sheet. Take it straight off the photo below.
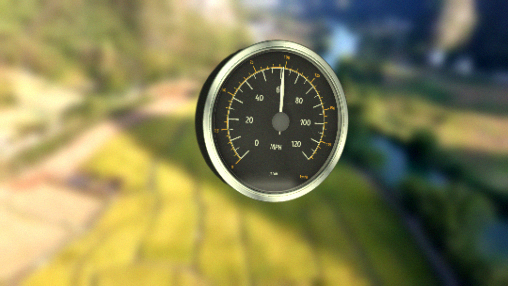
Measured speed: 60 mph
